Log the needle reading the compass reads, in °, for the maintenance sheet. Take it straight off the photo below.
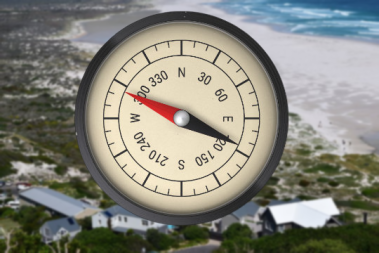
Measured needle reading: 295 °
